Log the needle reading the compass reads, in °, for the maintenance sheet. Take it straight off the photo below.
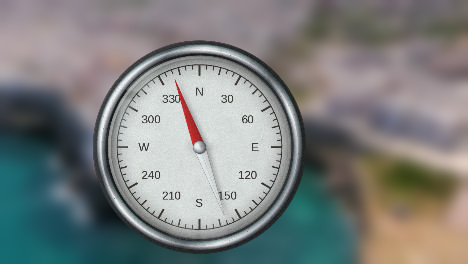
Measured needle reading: 340 °
